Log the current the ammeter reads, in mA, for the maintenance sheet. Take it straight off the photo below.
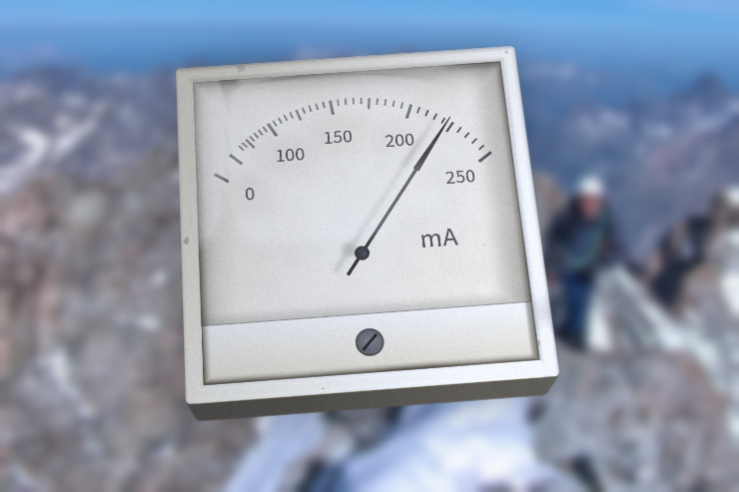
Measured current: 222.5 mA
